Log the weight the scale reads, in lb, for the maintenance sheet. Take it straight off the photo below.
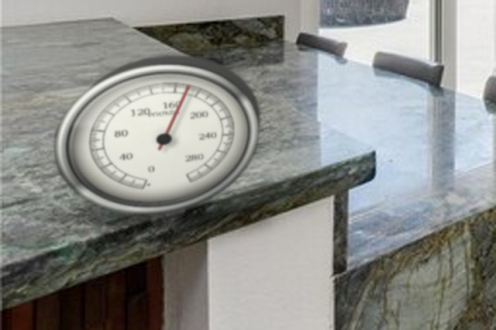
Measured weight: 170 lb
